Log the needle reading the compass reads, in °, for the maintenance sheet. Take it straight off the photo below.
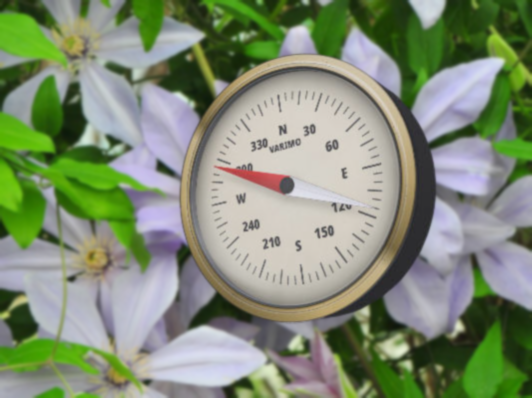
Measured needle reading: 295 °
